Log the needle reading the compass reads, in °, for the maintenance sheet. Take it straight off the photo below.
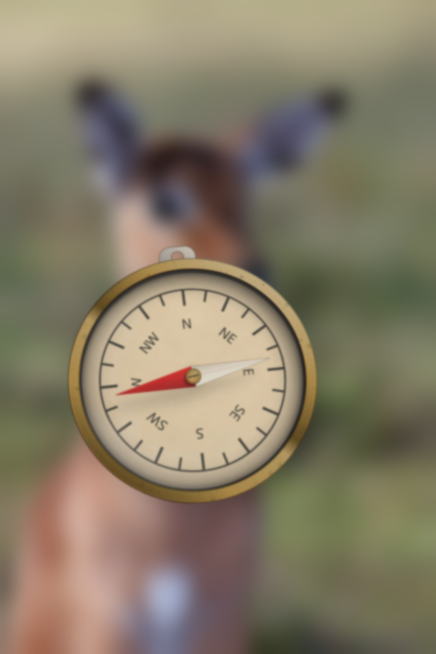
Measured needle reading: 262.5 °
